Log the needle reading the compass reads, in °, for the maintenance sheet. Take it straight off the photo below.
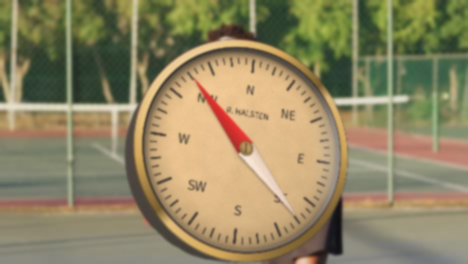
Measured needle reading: 315 °
